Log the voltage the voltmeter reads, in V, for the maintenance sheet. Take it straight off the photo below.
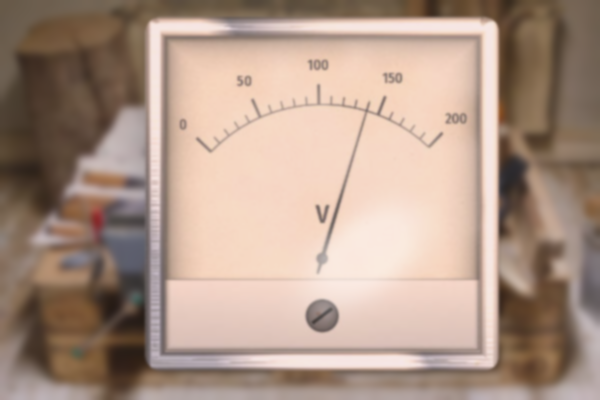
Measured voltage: 140 V
